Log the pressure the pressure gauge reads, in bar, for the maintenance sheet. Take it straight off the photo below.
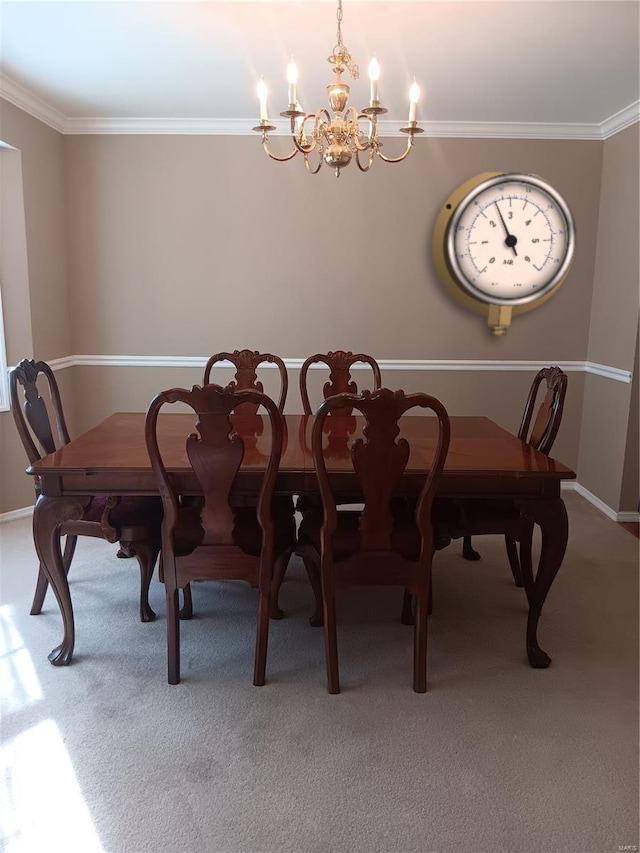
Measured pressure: 2.5 bar
